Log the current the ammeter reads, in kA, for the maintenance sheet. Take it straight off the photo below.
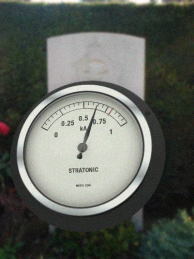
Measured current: 0.65 kA
